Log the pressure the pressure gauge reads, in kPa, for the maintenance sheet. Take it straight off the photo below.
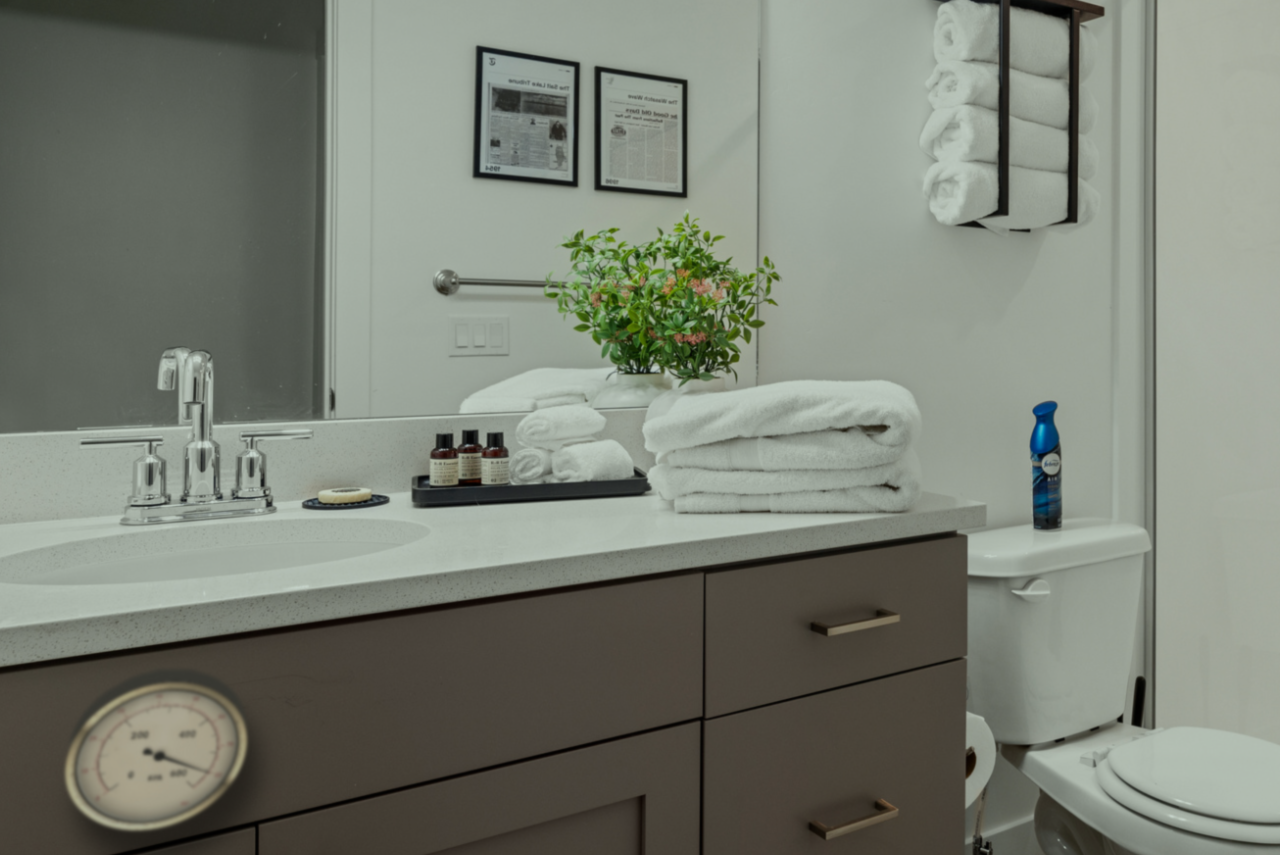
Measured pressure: 550 kPa
